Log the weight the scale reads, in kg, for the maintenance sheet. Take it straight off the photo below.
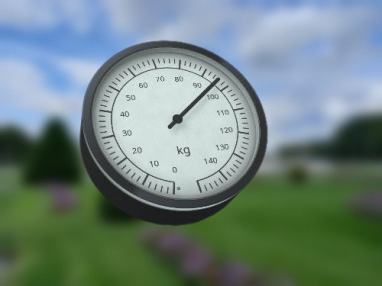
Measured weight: 96 kg
